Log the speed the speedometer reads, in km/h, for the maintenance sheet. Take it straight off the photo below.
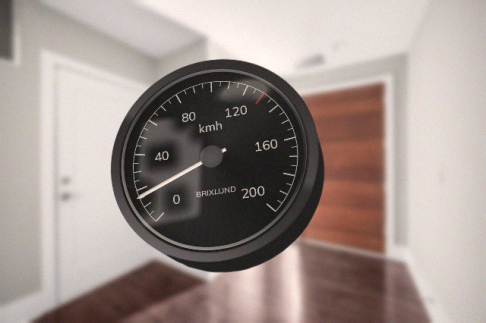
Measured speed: 15 km/h
